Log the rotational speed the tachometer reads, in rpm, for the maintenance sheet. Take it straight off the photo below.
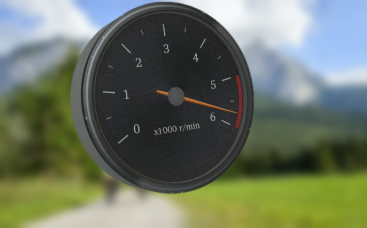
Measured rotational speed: 5750 rpm
